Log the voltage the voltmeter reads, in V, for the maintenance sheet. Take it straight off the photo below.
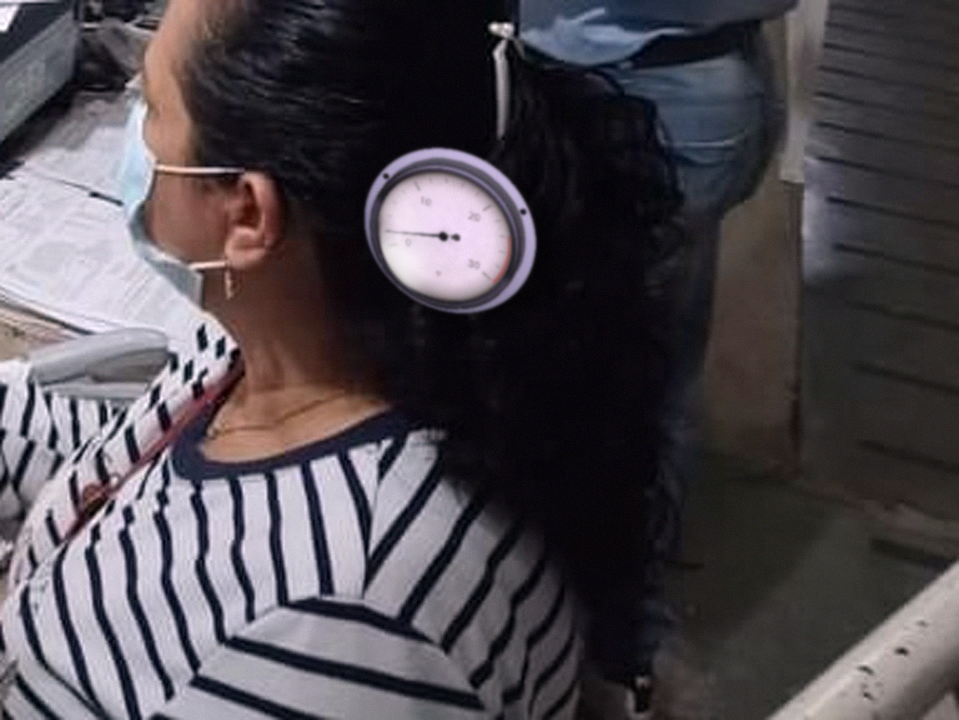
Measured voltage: 2 V
